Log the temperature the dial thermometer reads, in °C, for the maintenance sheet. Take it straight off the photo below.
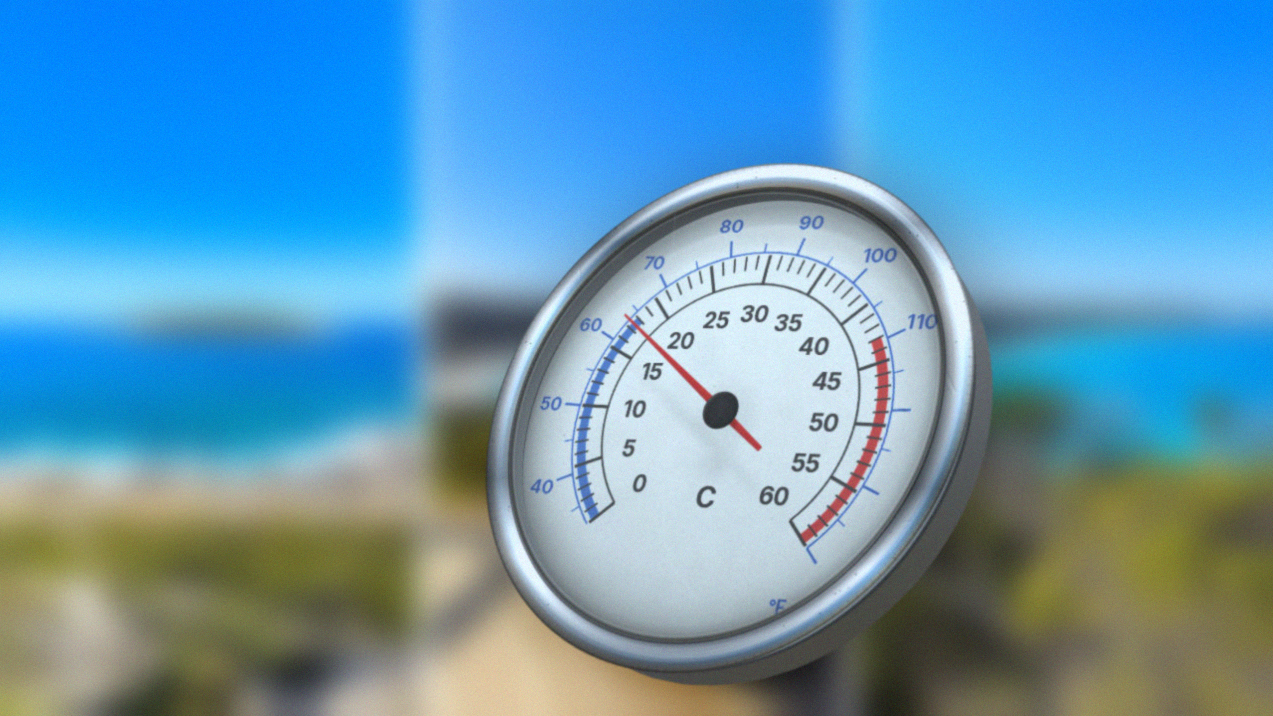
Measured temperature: 17.5 °C
